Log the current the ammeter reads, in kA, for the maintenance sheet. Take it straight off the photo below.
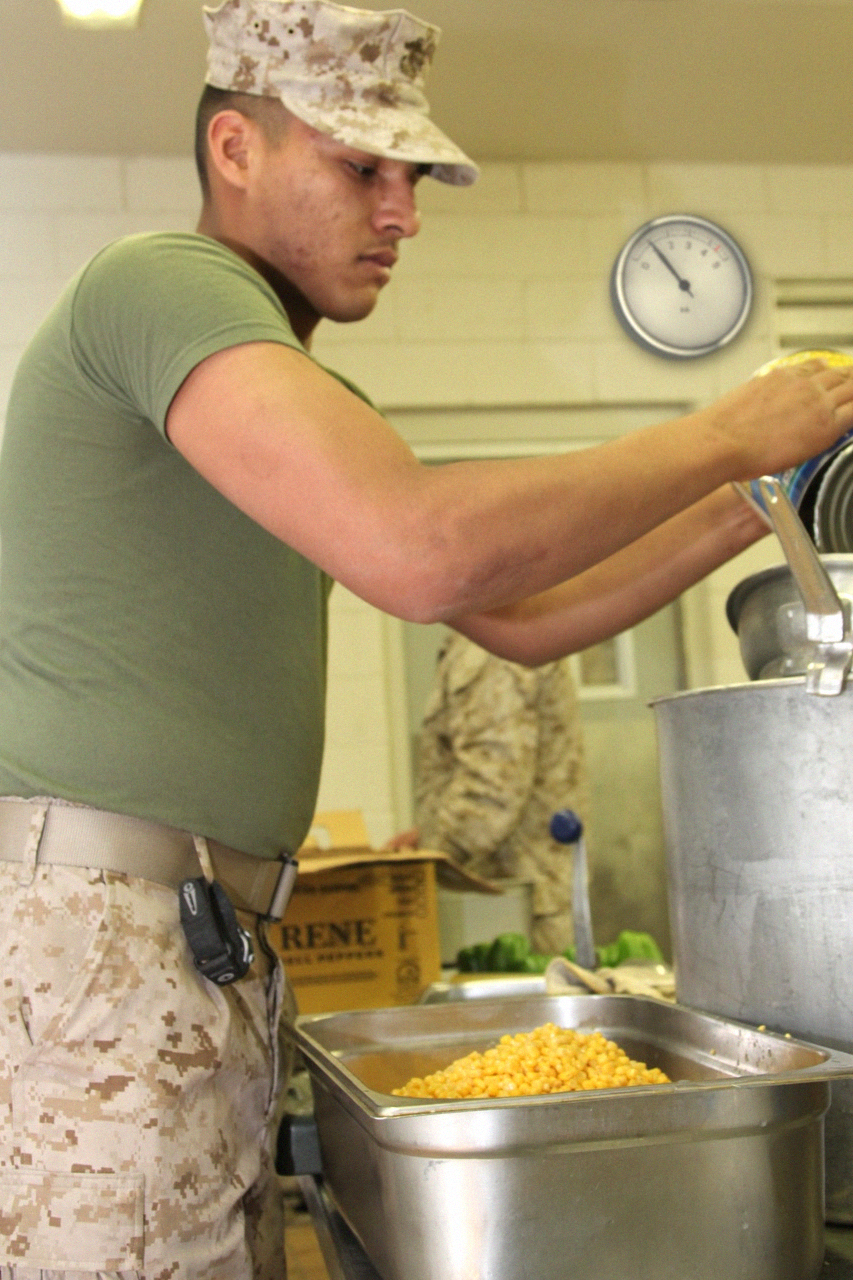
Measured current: 1 kA
